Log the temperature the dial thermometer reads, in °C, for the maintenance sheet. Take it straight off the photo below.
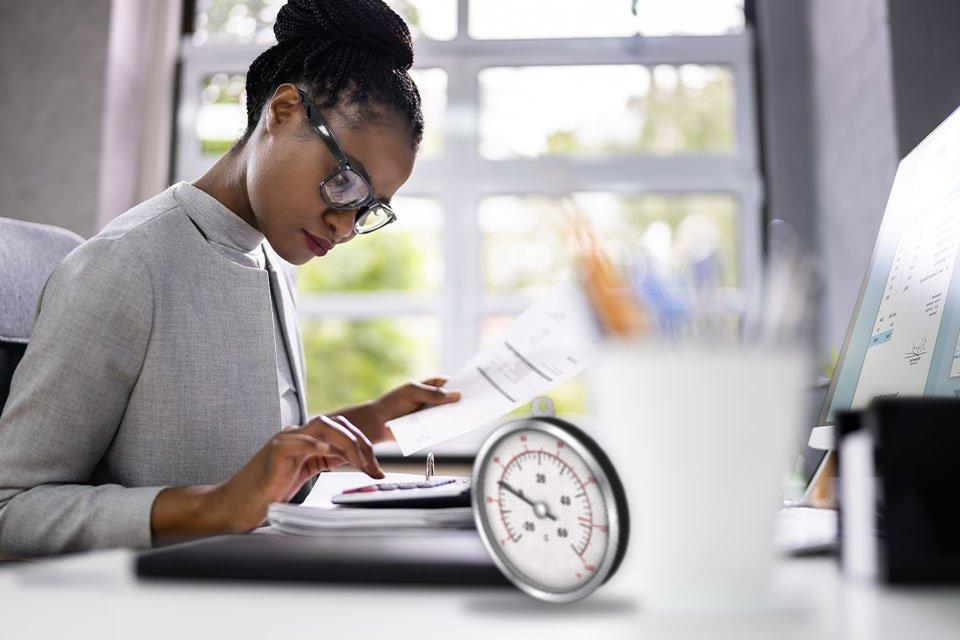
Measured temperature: 0 °C
